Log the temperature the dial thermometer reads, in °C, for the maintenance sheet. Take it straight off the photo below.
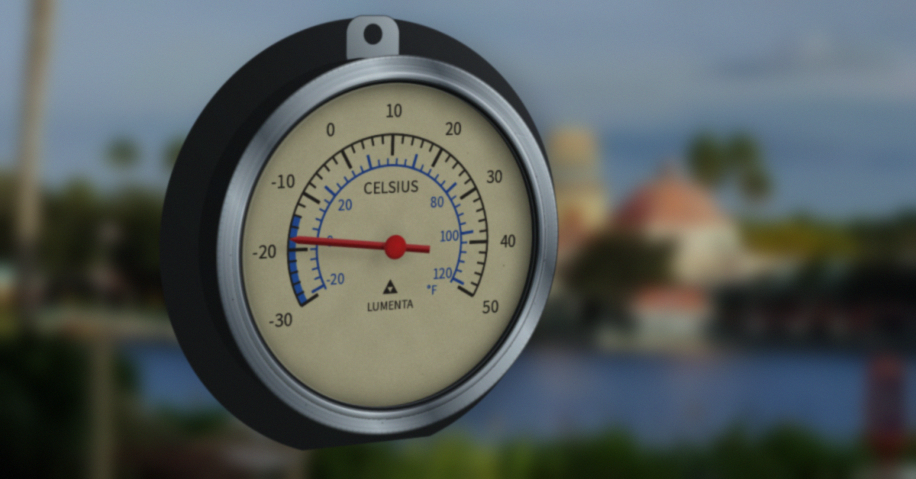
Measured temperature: -18 °C
